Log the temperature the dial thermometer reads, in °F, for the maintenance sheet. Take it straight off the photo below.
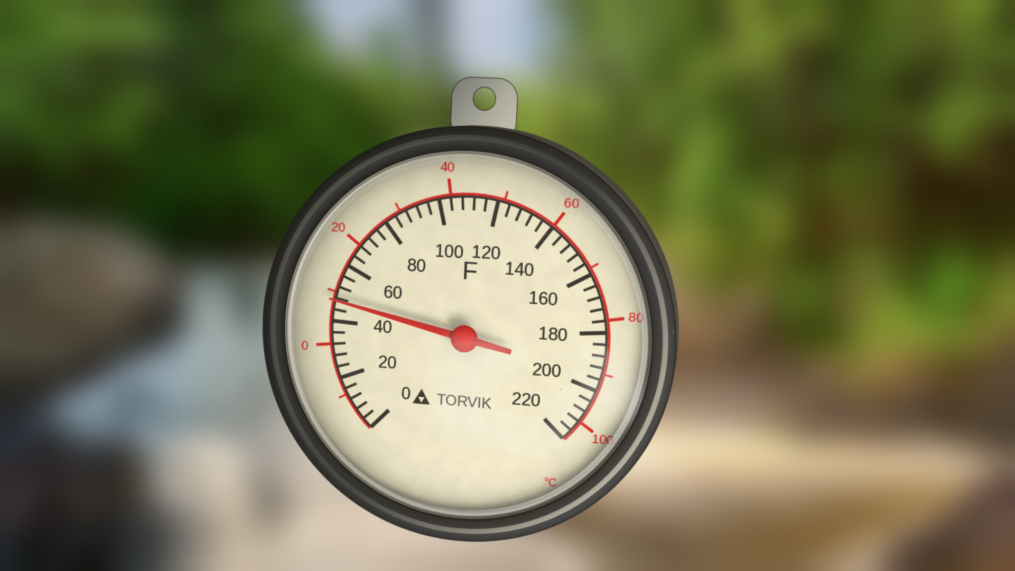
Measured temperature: 48 °F
